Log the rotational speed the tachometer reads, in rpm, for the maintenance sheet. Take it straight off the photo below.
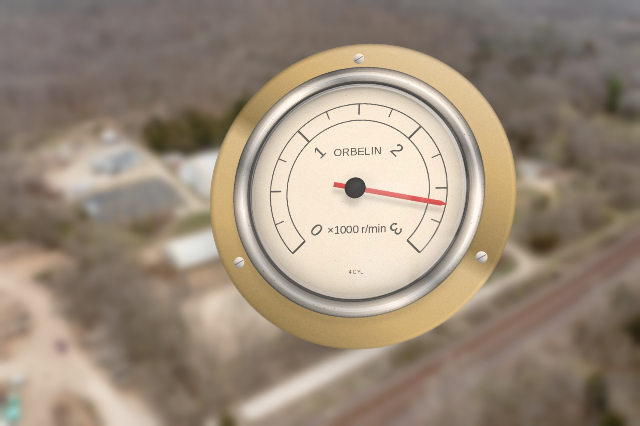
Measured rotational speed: 2625 rpm
